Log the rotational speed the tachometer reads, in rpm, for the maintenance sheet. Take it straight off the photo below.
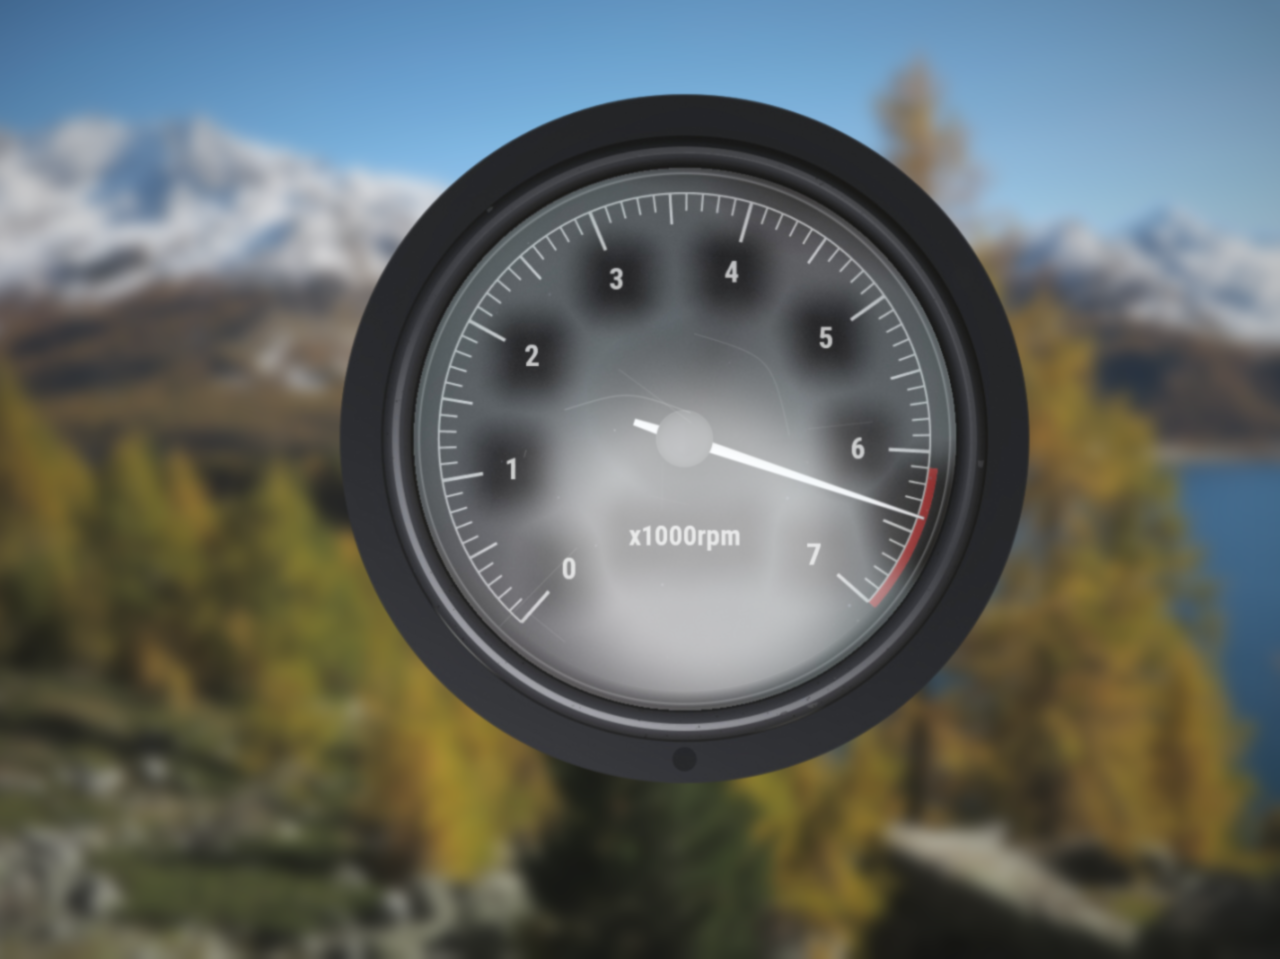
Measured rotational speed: 6400 rpm
